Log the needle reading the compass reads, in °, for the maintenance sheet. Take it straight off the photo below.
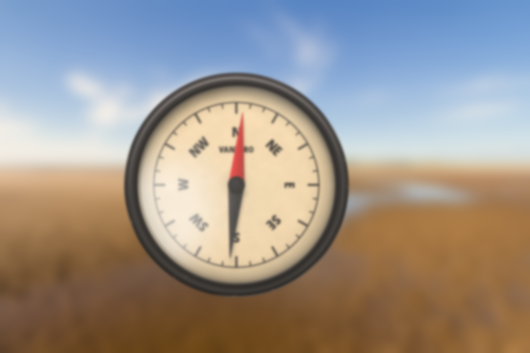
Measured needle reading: 5 °
